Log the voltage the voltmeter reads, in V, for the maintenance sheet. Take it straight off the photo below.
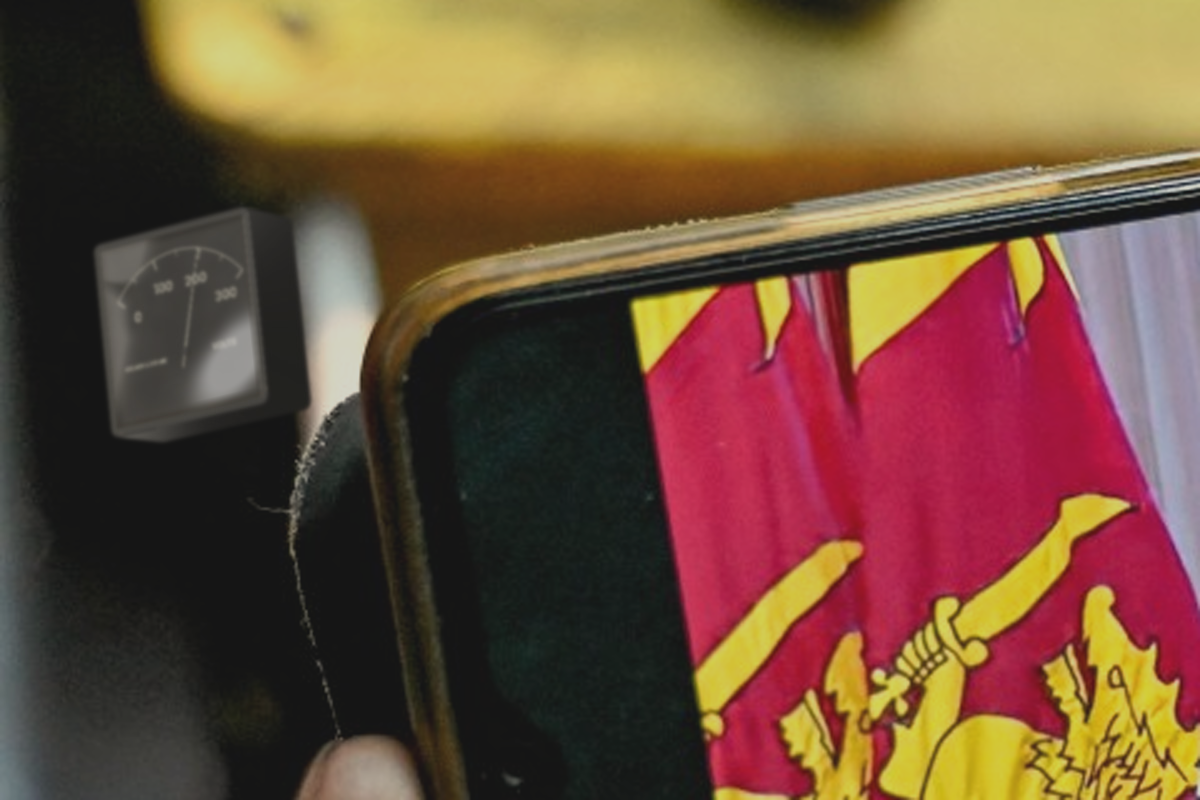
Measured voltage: 200 V
